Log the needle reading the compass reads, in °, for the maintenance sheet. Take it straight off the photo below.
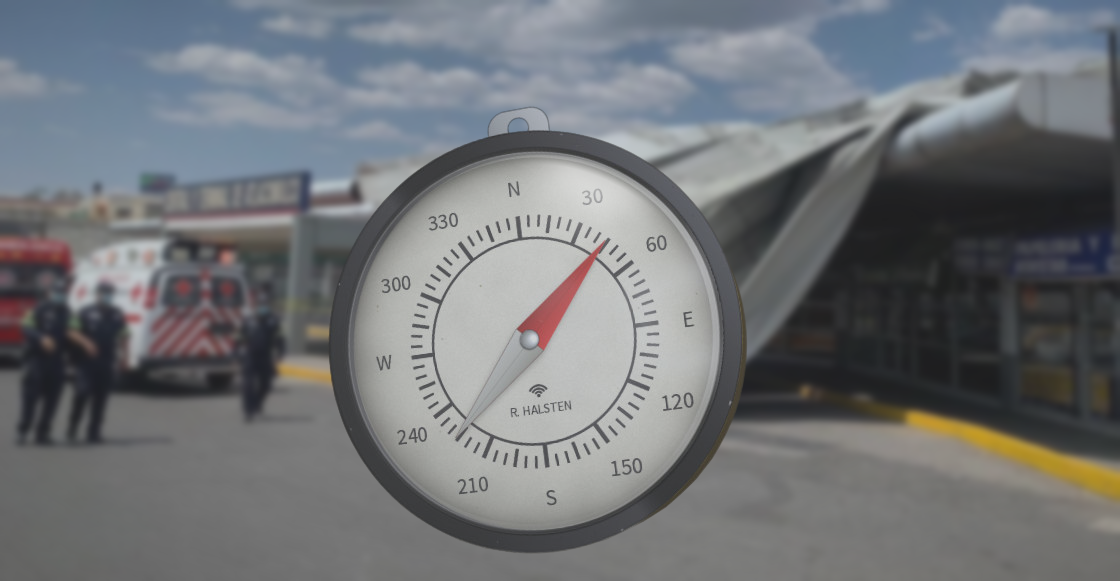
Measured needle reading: 45 °
